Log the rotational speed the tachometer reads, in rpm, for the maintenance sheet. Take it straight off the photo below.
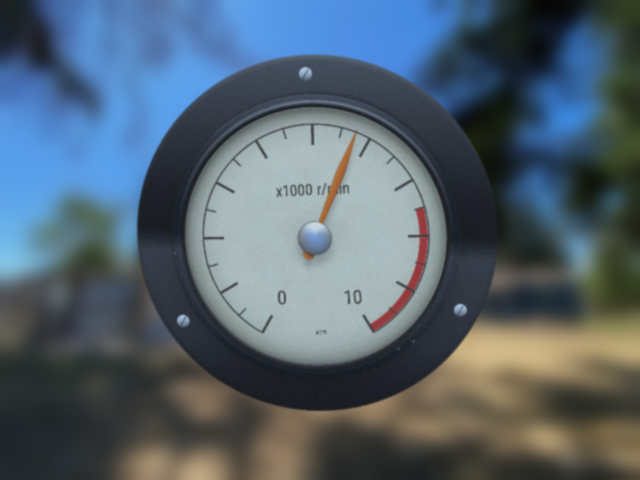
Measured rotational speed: 5750 rpm
